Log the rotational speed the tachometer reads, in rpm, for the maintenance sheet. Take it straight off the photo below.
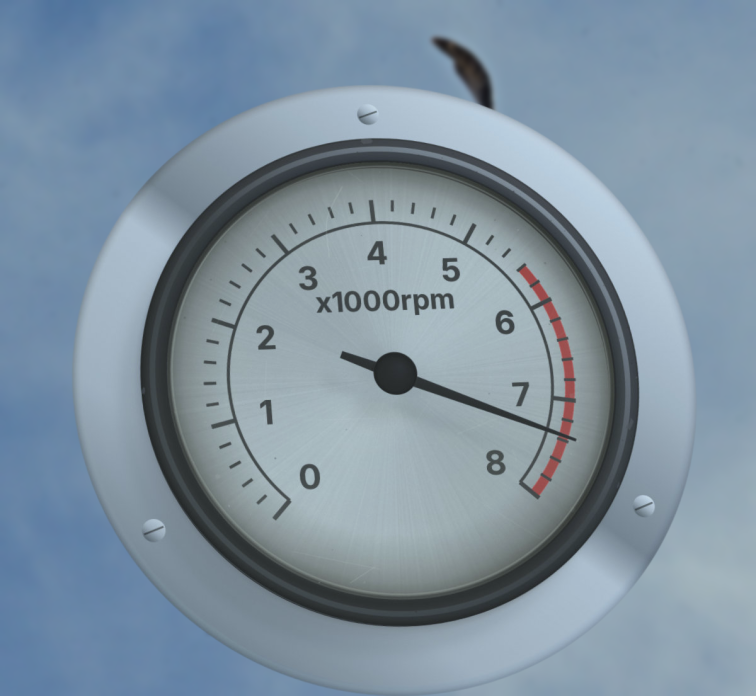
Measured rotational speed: 7400 rpm
